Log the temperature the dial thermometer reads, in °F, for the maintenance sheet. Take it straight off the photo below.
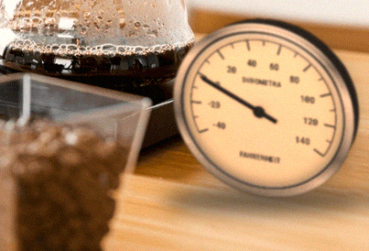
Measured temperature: 0 °F
